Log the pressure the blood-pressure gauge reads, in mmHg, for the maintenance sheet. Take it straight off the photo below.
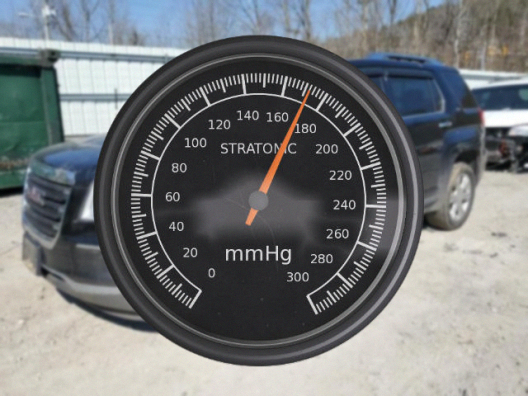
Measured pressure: 172 mmHg
